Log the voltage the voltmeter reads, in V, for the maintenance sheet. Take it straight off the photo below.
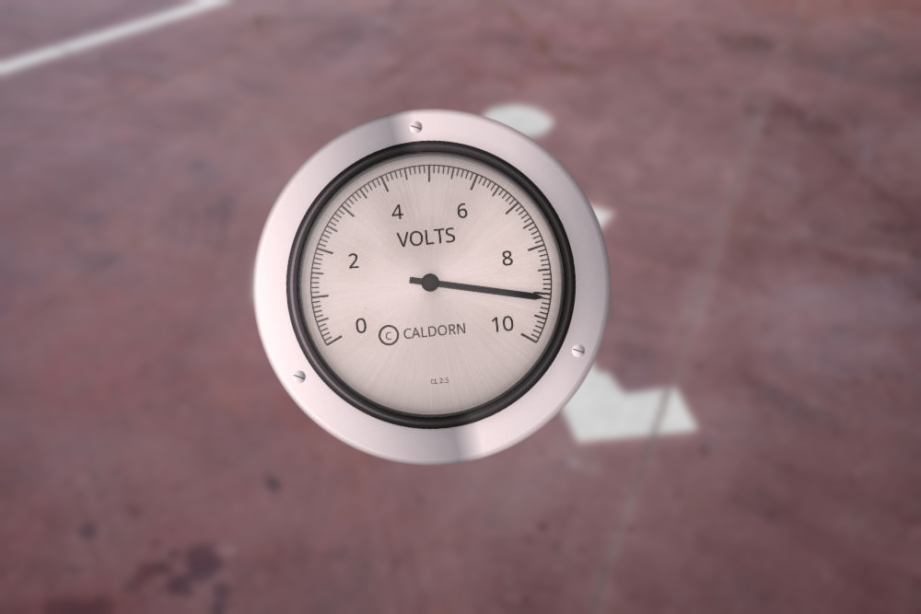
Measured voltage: 9.1 V
